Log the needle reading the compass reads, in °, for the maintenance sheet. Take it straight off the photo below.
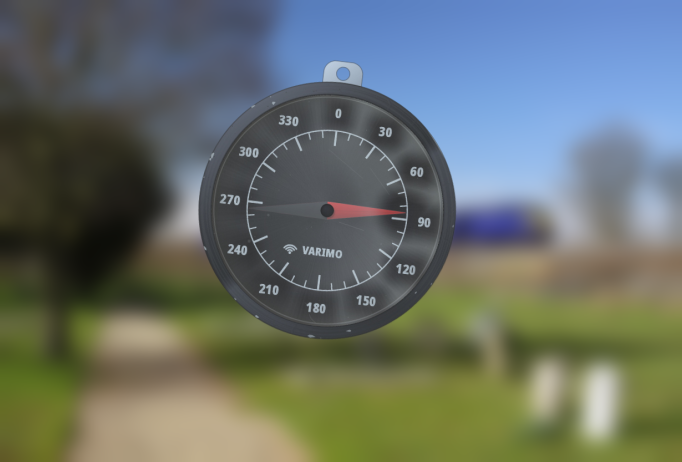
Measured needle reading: 85 °
